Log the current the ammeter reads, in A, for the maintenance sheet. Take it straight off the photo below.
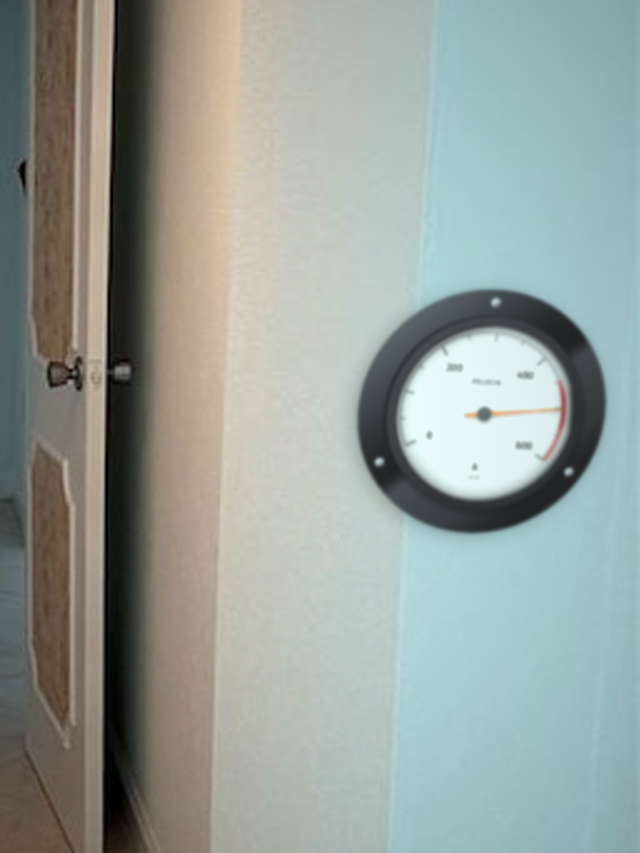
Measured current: 500 A
